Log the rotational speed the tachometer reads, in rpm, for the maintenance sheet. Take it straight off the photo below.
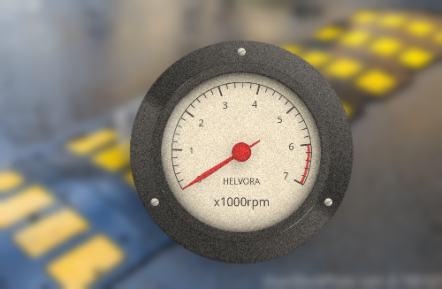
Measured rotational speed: 0 rpm
